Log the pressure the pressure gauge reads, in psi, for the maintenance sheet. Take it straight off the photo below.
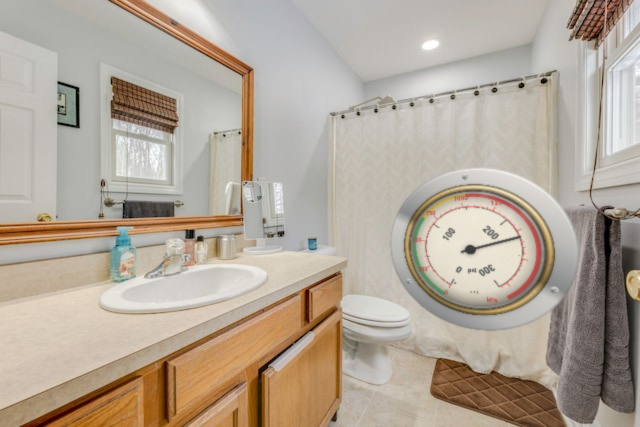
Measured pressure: 225 psi
